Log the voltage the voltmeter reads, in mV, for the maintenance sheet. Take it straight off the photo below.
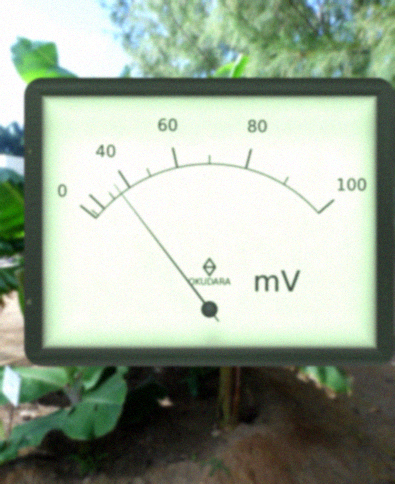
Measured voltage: 35 mV
